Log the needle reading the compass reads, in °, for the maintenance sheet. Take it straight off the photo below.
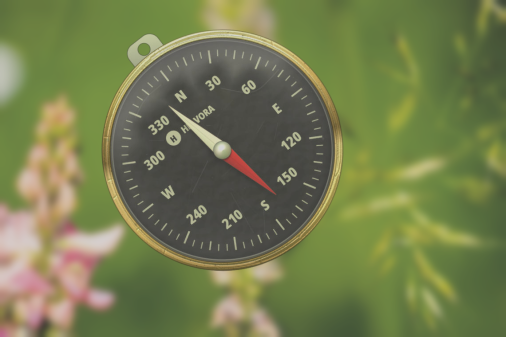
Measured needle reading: 167.5 °
